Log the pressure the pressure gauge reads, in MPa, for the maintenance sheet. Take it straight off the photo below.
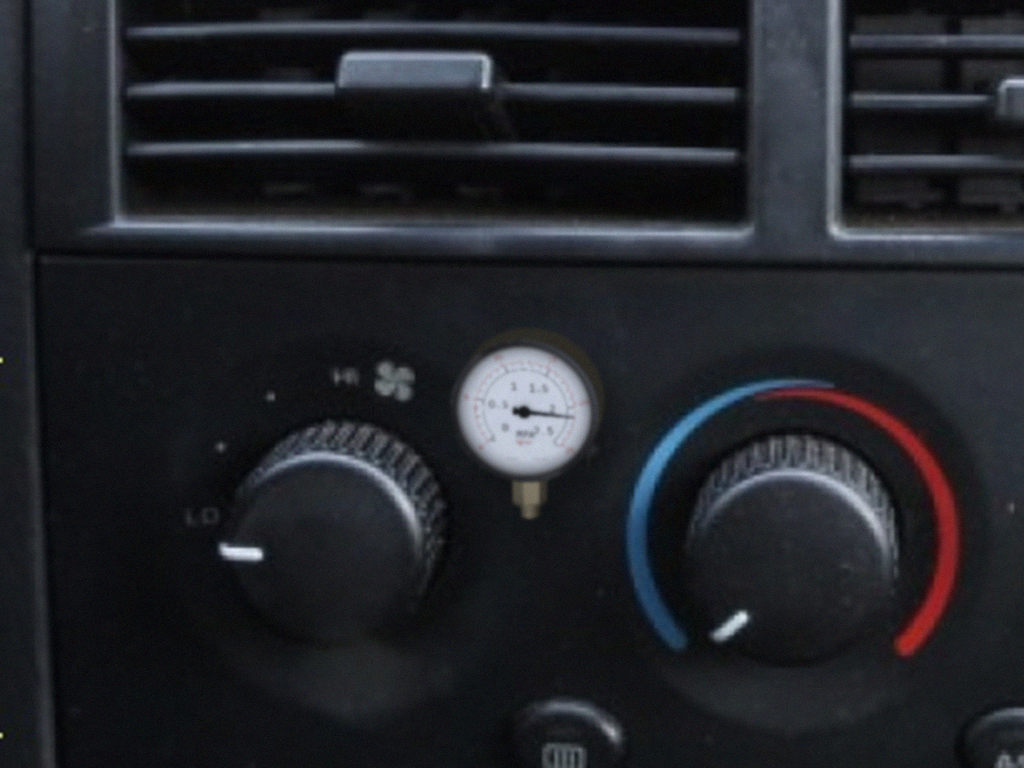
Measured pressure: 2.1 MPa
